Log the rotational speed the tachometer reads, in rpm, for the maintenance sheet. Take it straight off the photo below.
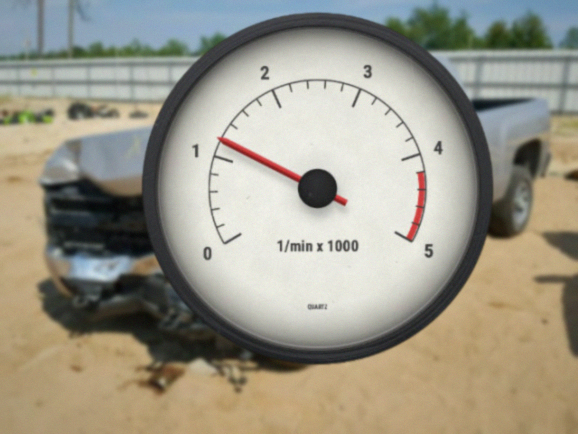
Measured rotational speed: 1200 rpm
